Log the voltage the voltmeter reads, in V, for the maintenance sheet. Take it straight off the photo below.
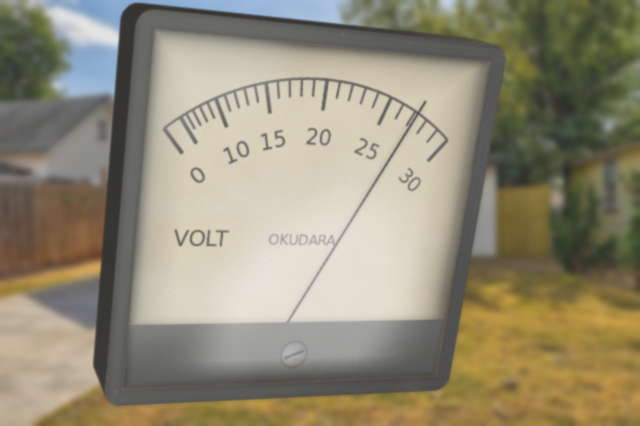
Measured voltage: 27 V
